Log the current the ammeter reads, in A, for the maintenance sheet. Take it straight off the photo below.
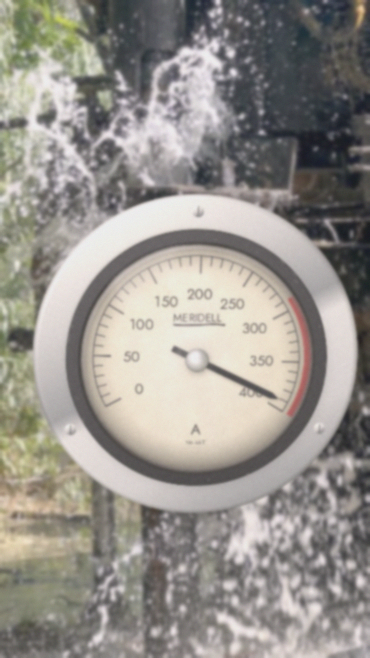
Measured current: 390 A
